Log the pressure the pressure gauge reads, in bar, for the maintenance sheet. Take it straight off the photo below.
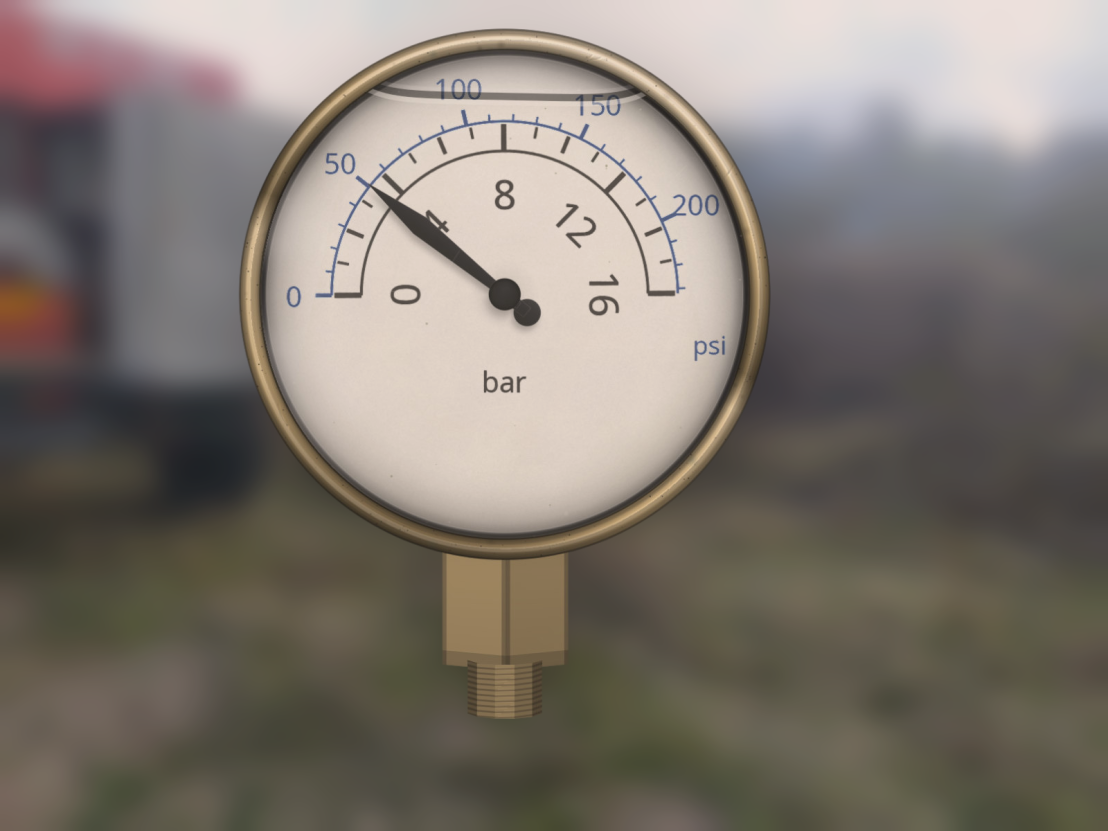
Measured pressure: 3.5 bar
